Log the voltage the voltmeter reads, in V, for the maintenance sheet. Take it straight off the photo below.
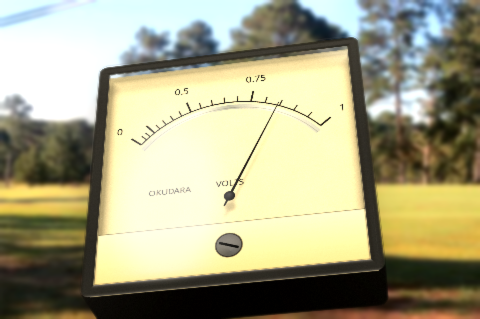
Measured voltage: 0.85 V
